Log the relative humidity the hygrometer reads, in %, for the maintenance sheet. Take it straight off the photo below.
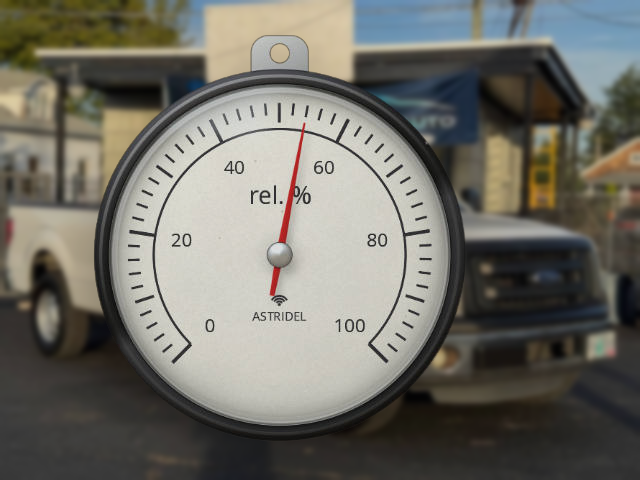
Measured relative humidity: 54 %
